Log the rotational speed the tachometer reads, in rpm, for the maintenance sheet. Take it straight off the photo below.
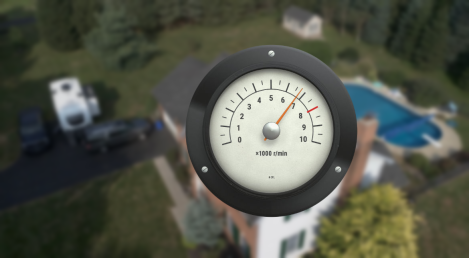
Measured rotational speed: 6750 rpm
